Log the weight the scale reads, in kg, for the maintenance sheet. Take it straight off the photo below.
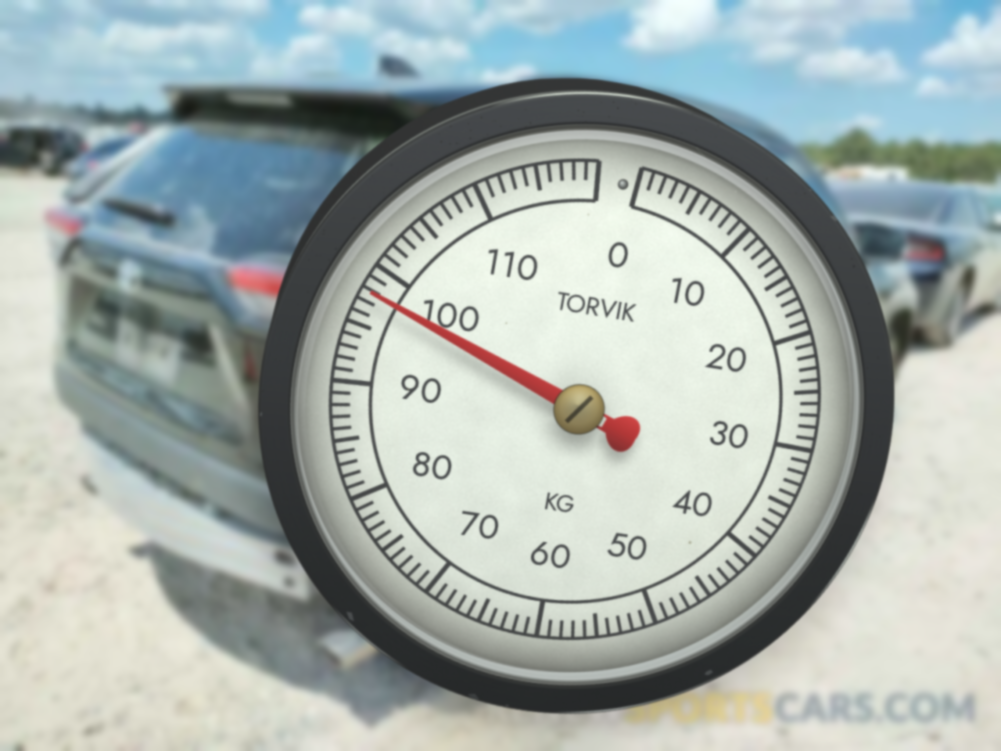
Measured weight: 98 kg
